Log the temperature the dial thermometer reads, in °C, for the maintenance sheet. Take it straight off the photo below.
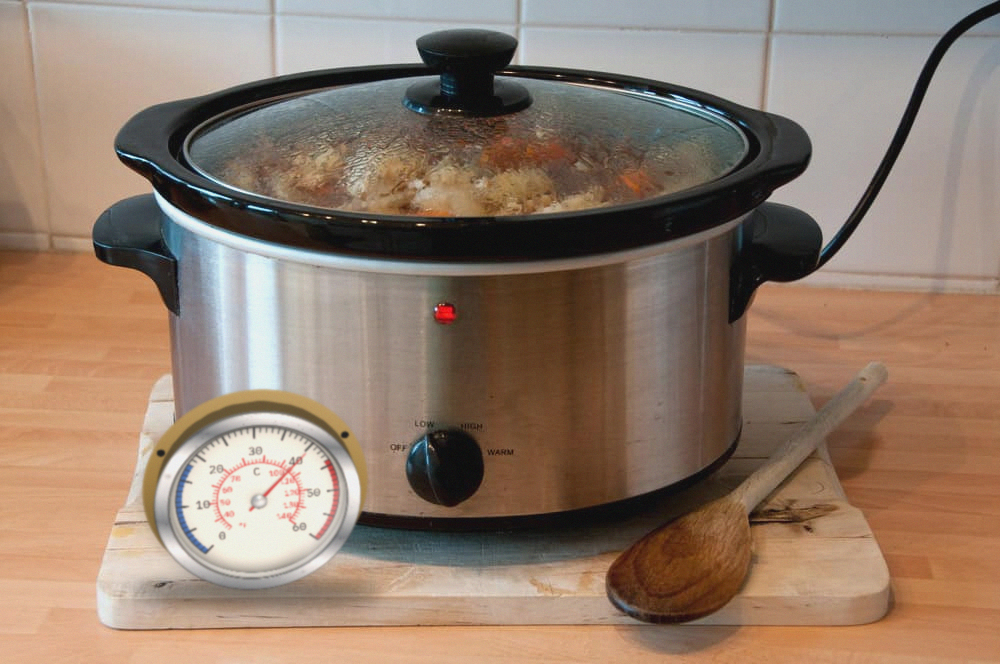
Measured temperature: 40 °C
